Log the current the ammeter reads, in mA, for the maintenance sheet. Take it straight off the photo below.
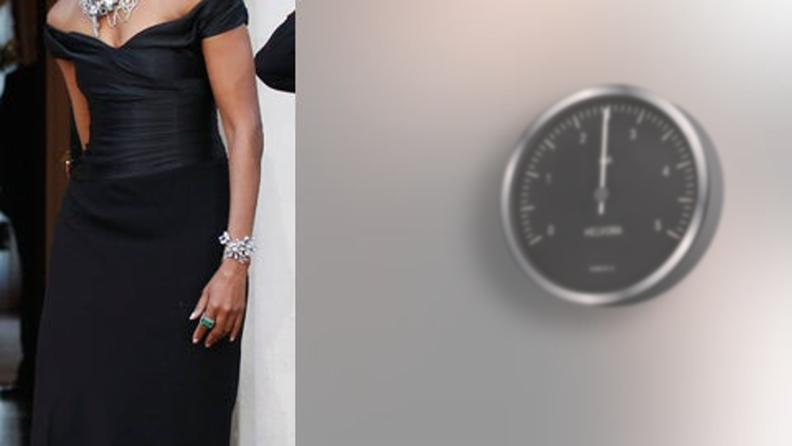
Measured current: 2.5 mA
